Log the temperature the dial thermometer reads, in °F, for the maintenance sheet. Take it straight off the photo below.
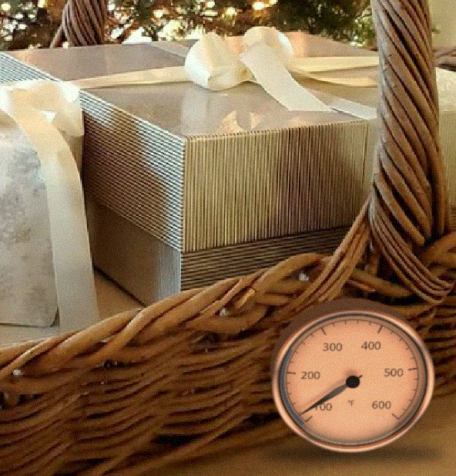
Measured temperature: 120 °F
